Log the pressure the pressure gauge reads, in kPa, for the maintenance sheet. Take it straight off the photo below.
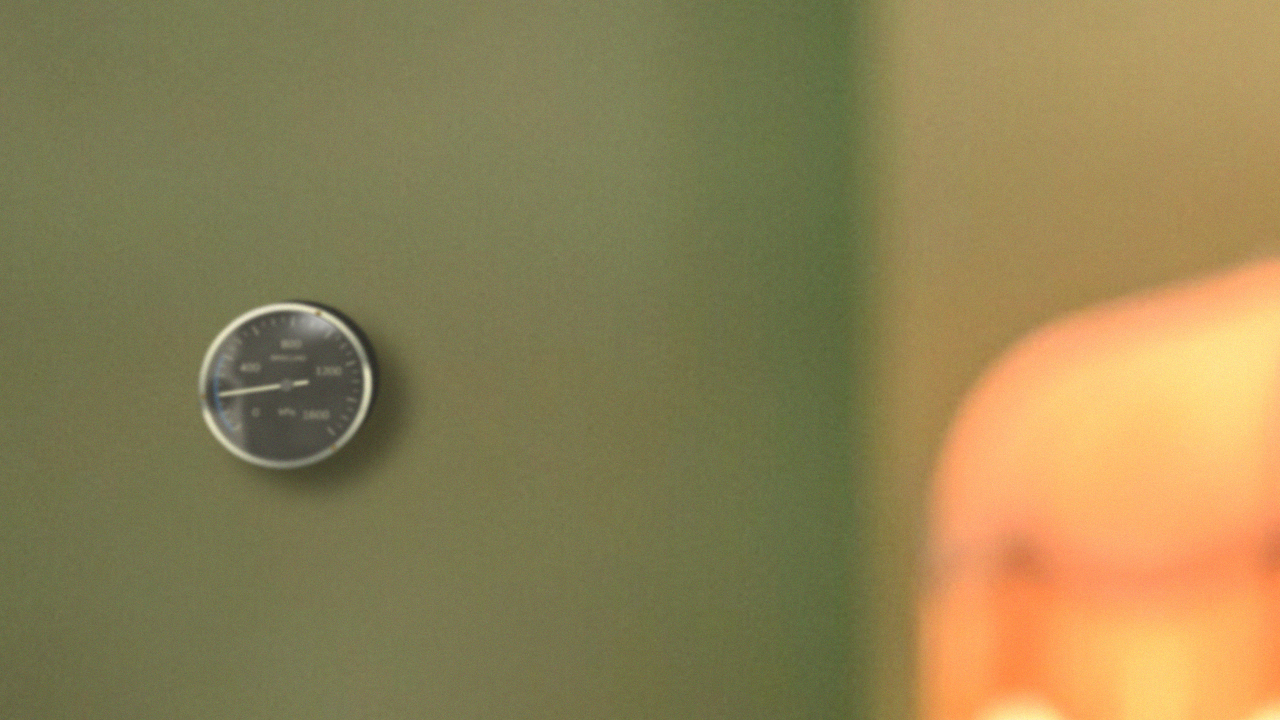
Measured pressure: 200 kPa
